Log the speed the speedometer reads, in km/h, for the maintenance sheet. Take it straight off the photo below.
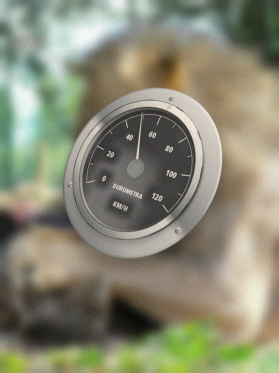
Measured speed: 50 km/h
